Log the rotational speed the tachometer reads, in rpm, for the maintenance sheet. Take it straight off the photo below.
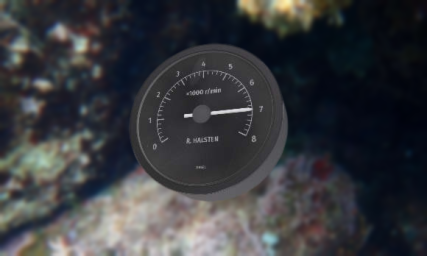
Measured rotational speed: 7000 rpm
